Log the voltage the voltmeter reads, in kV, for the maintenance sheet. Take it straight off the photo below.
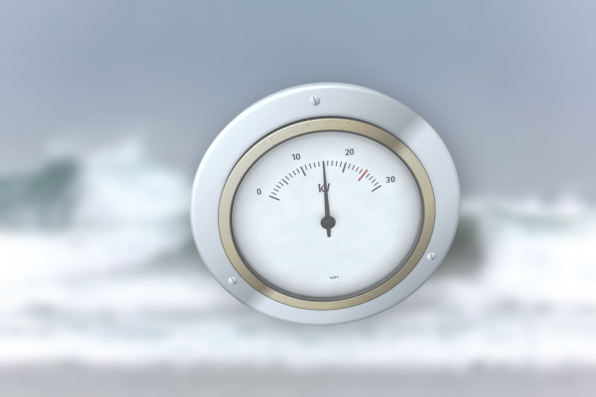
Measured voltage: 15 kV
